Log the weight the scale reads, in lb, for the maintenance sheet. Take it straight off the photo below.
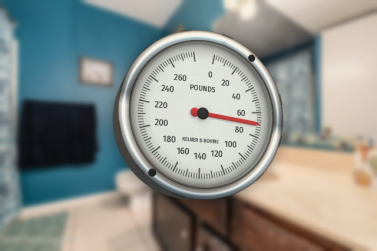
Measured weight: 70 lb
